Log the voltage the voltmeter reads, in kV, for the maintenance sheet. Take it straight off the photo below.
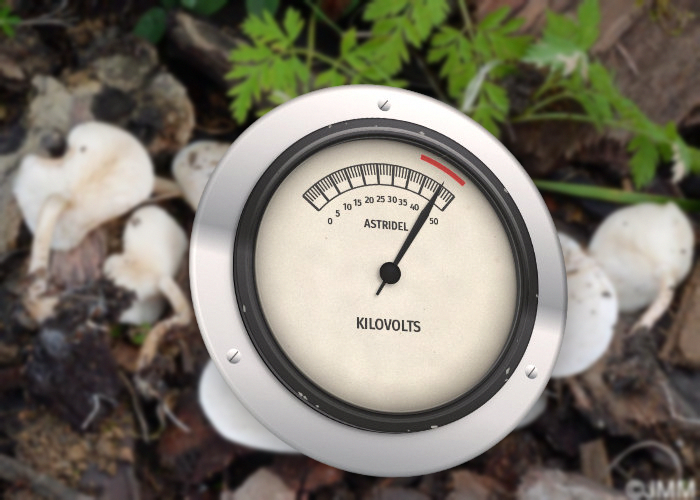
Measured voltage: 45 kV
